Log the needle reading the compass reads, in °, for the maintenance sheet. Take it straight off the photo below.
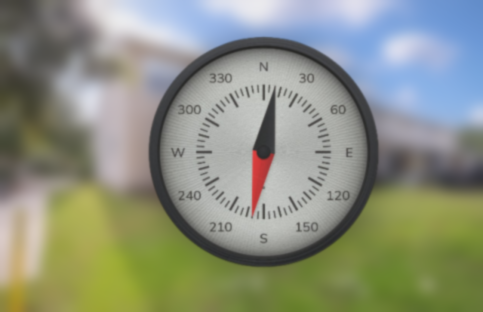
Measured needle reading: 190 °
